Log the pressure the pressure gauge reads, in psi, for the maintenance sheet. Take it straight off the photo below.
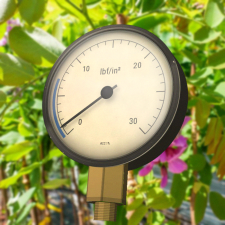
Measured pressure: 1 psi
